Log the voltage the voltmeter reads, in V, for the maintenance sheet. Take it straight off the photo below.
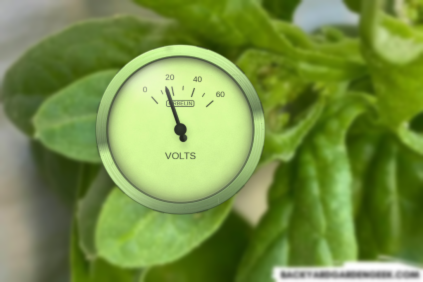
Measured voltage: 15 V
